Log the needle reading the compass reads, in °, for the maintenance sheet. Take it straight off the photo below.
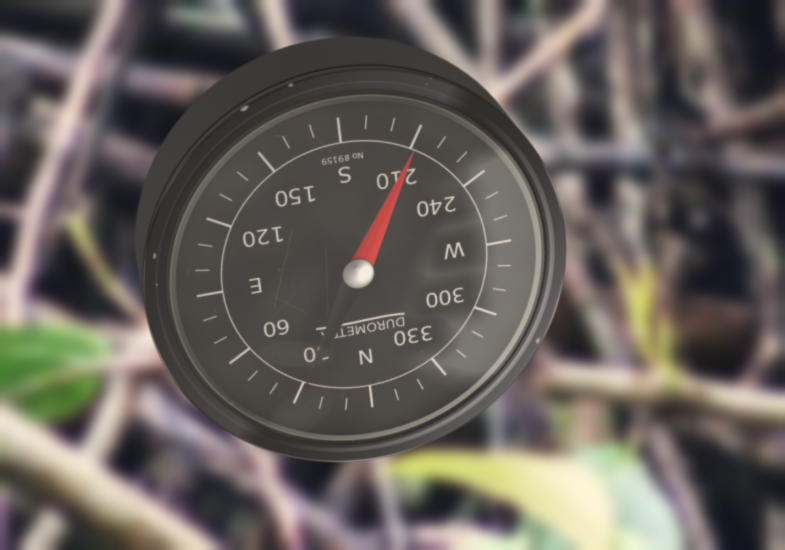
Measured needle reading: 210 °
